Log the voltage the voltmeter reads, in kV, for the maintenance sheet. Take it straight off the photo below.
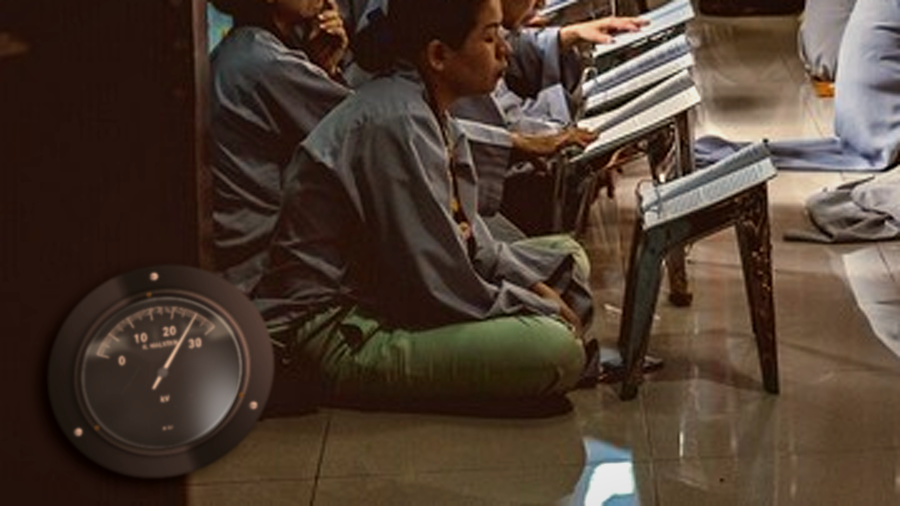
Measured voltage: 25 kV
